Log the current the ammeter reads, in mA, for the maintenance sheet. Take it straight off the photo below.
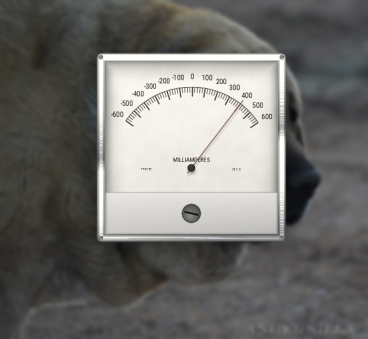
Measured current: 400 mA
